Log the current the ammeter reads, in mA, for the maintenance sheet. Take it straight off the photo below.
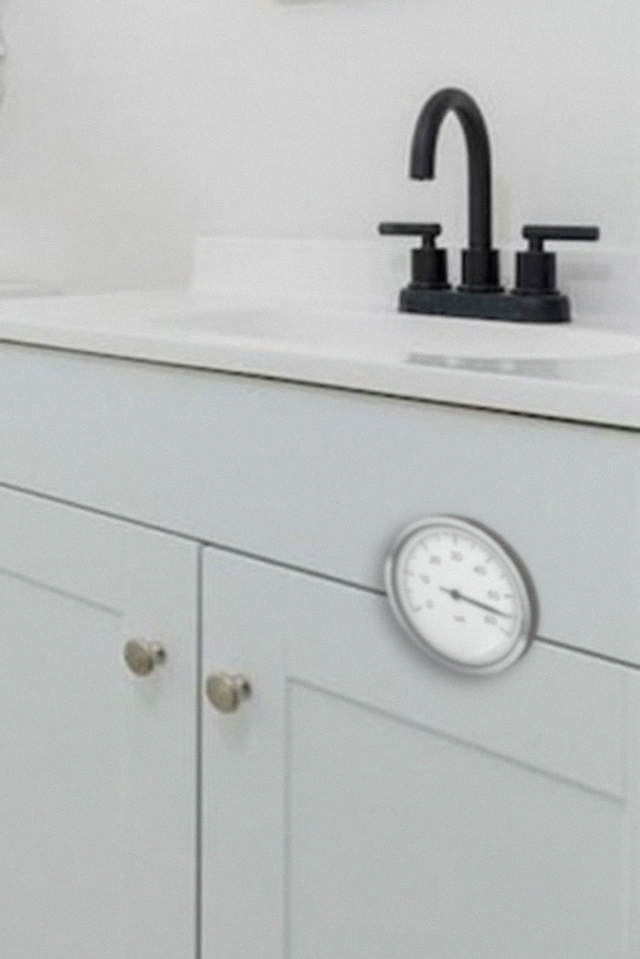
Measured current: 55 mA
